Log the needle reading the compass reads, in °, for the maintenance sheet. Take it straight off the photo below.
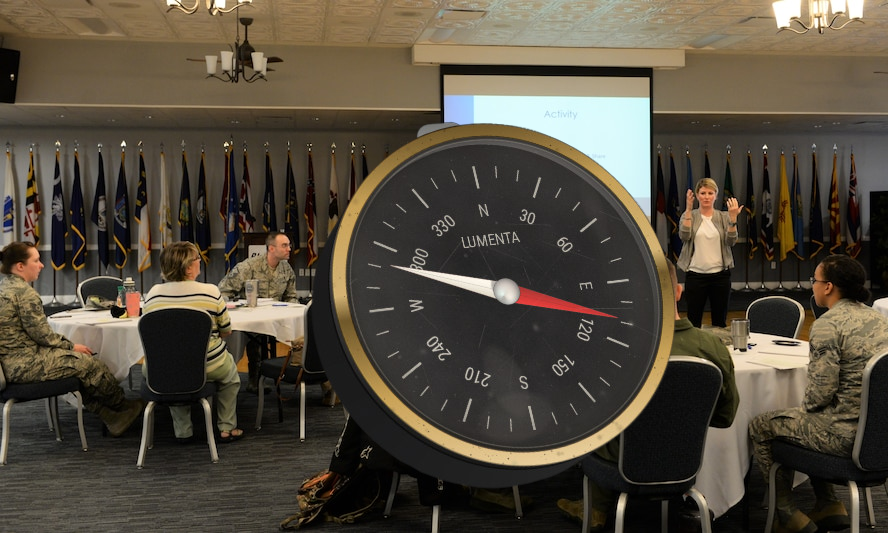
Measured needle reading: 110 °
